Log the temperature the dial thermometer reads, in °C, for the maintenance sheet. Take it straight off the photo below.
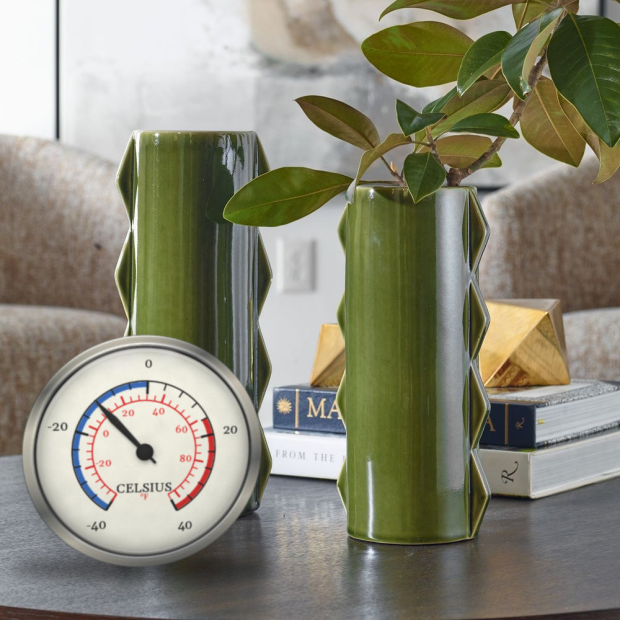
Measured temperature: -12 °C
